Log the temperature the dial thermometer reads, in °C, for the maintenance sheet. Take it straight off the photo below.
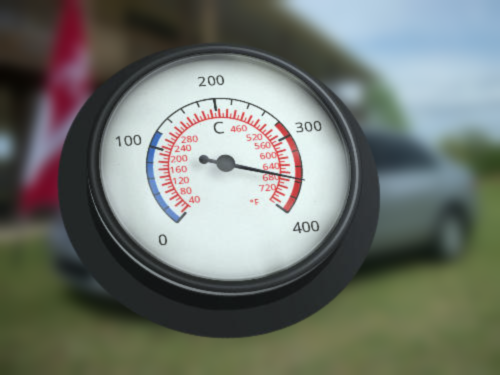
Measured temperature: 360 °C
